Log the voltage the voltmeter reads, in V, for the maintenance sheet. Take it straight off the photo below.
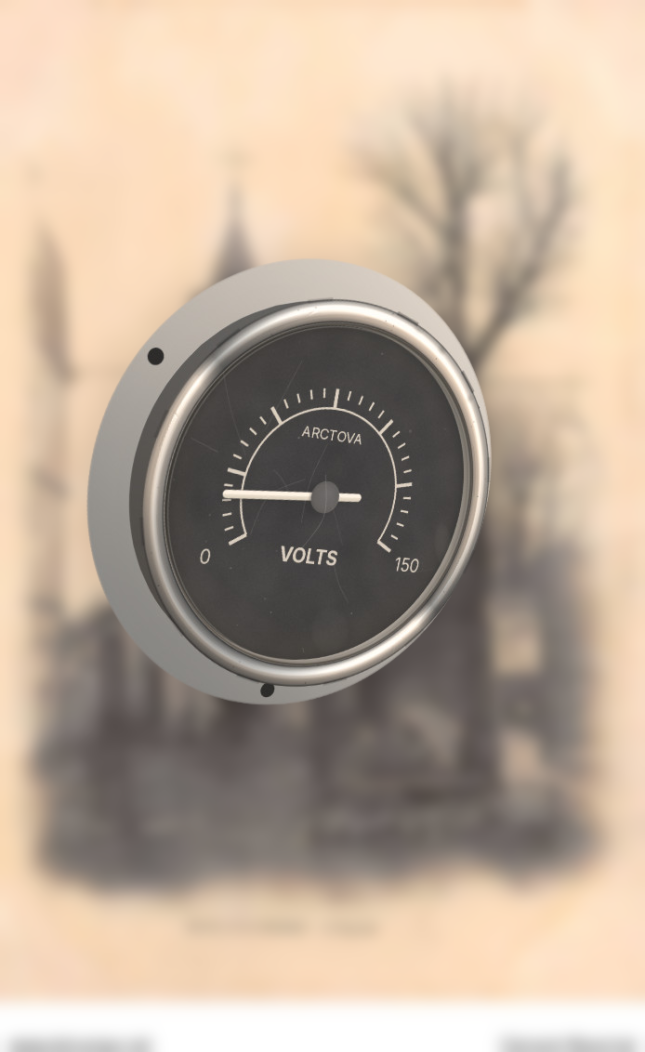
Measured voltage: 17.5 V
